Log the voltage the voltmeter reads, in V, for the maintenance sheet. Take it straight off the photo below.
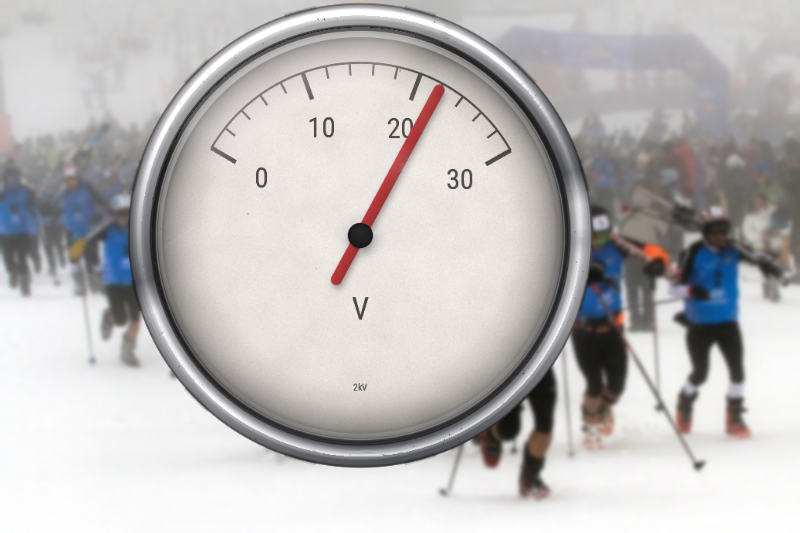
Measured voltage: 22 V
